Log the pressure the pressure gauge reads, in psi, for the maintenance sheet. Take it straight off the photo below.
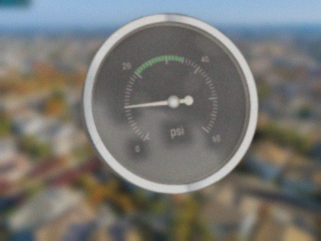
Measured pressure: 10 psi
